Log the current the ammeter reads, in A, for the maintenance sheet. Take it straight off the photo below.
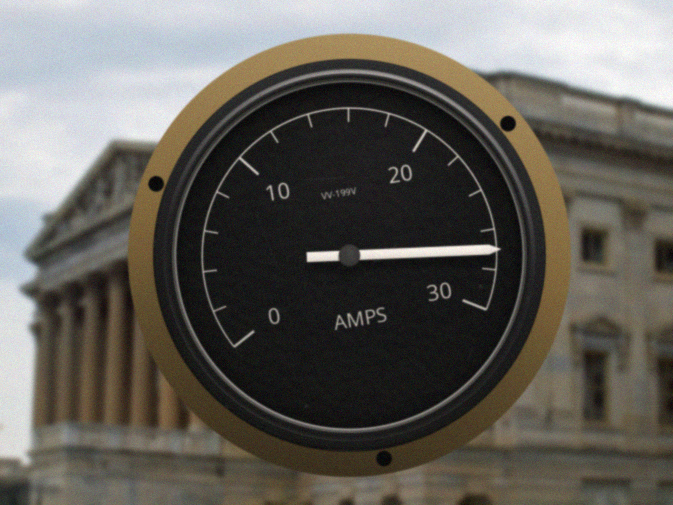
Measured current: 27 A
